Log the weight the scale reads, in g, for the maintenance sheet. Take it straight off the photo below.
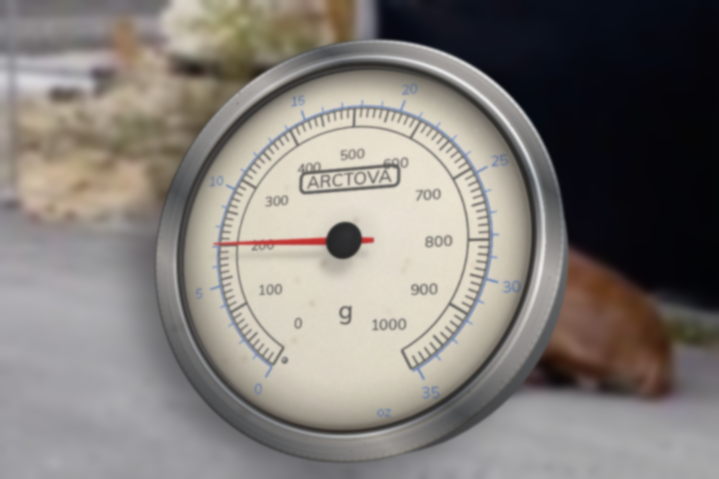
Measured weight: 200 g
